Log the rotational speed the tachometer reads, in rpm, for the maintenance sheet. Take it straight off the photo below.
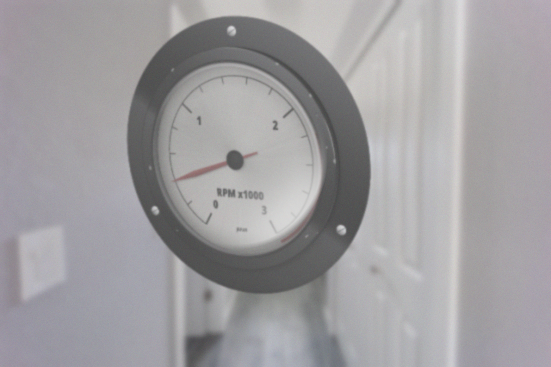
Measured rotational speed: 400 rpm
